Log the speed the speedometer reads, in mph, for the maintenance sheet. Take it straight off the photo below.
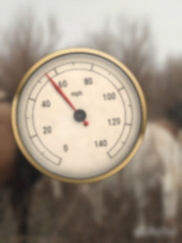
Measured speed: 55 mph
